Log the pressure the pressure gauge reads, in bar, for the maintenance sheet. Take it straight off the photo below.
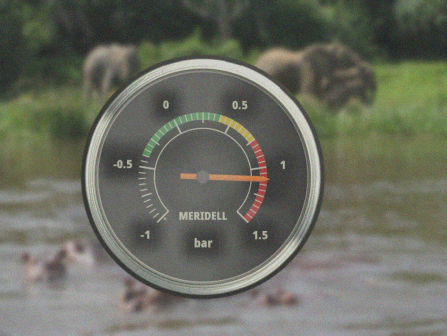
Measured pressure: 1.1 bar
